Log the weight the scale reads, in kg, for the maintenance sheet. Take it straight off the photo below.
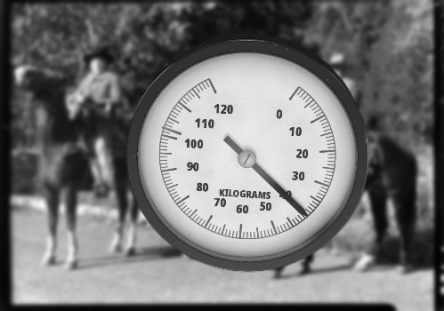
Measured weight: 40 kg
